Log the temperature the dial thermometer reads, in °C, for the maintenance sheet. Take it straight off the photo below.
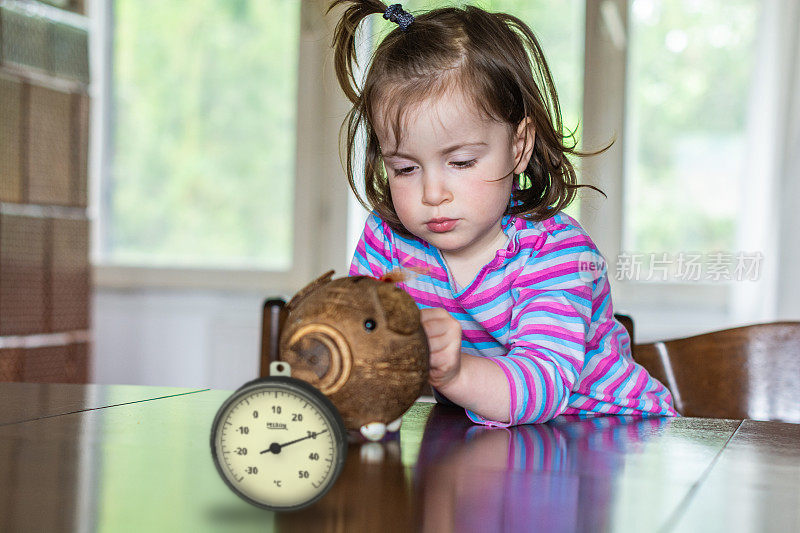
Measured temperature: 30 °C
